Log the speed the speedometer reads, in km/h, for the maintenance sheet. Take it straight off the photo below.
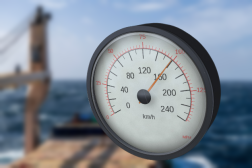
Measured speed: 160 km/h
